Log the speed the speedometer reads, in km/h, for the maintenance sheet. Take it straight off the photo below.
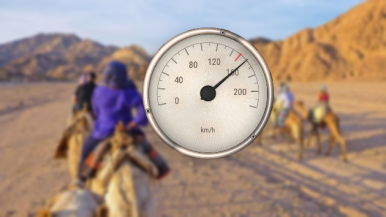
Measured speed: 160 km/h
